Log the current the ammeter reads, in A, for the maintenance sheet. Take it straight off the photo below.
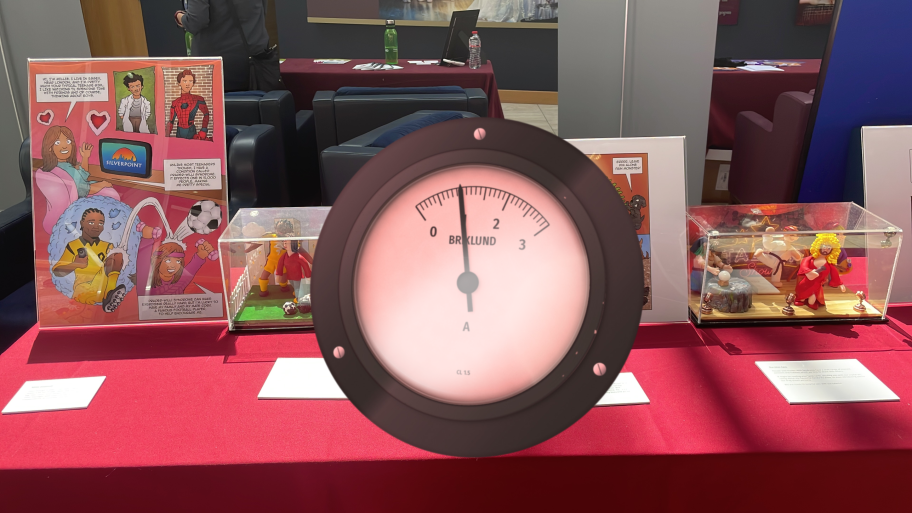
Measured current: 1 A
